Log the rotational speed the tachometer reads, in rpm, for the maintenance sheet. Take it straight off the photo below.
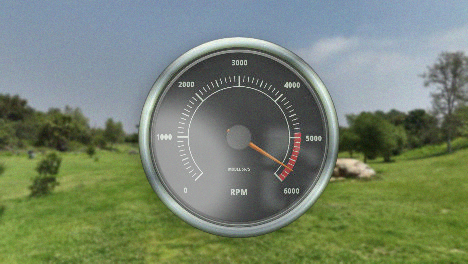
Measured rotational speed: 5700 rpm
